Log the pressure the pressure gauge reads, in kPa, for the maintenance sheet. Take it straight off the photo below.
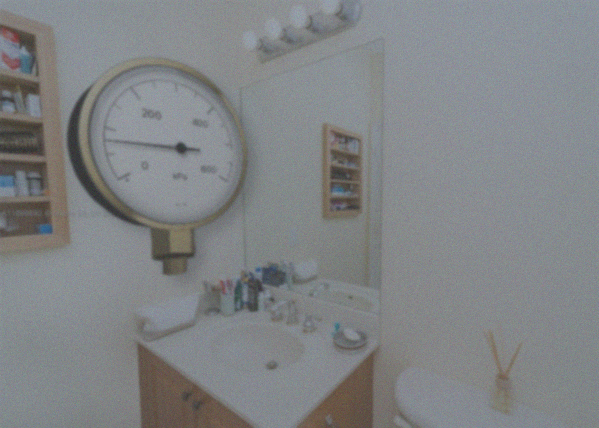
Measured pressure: 75 kPa
